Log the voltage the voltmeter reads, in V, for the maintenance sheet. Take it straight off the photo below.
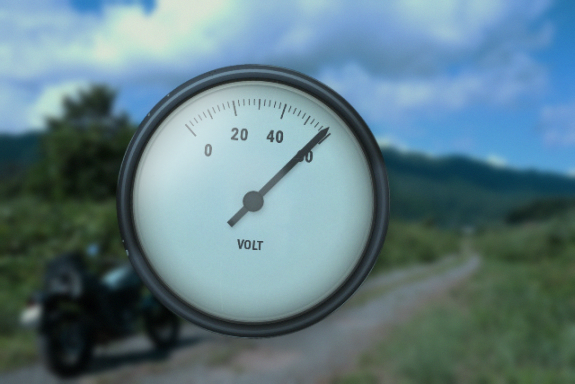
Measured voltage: 58 V
